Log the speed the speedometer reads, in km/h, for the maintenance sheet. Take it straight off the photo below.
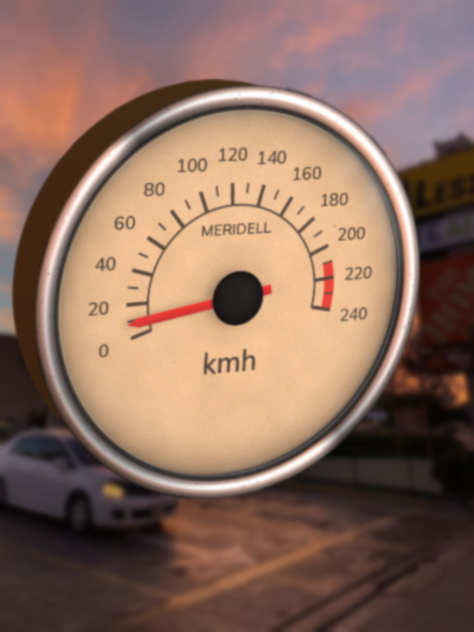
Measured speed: 10 km/h
